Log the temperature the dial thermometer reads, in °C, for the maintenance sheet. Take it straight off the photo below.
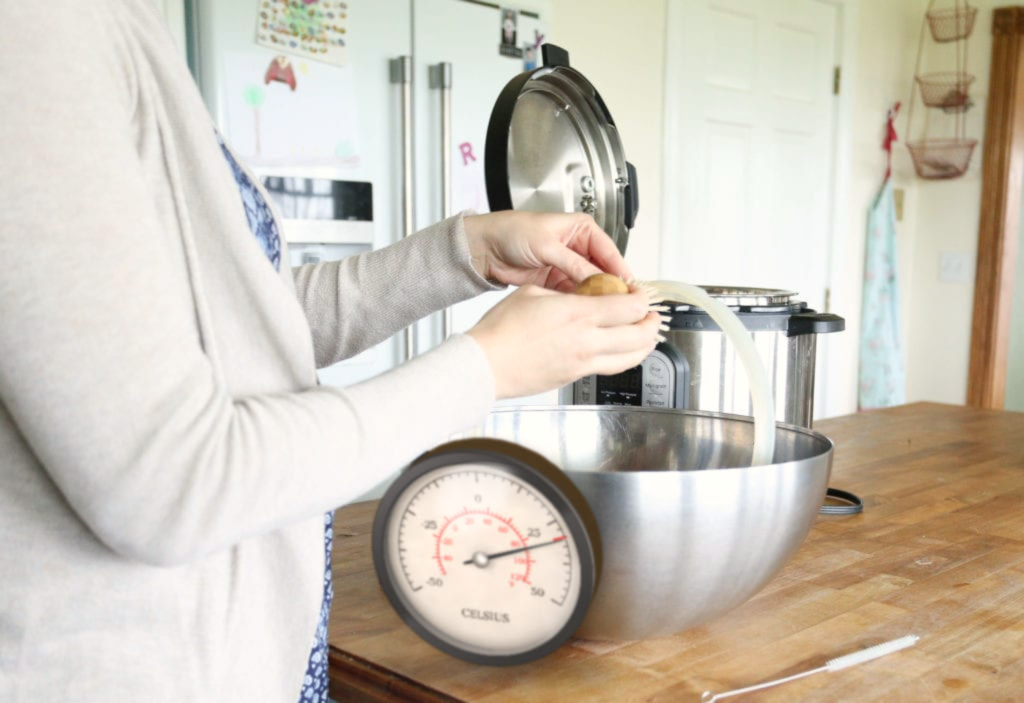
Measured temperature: 30 °C
